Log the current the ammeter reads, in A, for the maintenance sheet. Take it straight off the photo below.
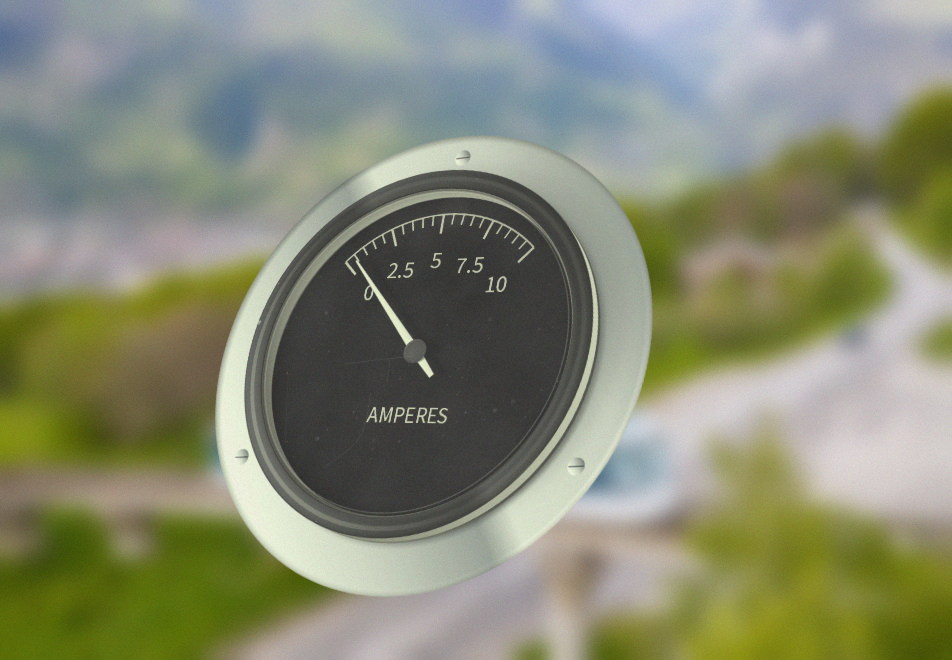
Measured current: 0.5 A
